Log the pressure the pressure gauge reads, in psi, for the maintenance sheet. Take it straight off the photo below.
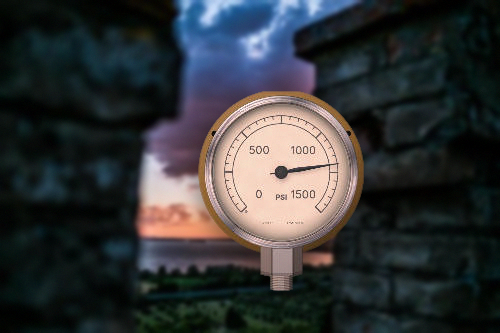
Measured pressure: 1200 psi
